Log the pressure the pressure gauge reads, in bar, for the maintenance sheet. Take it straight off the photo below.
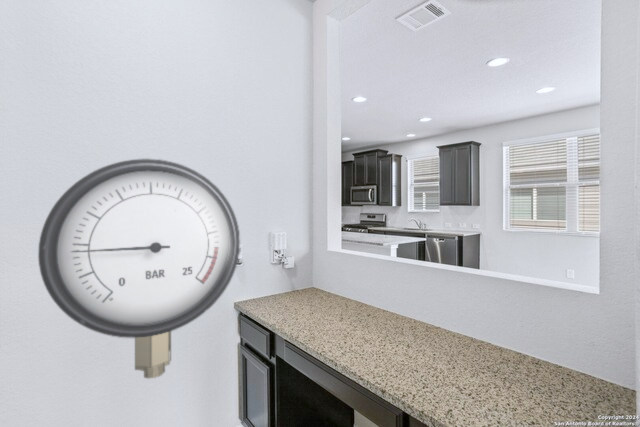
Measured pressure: 4.5 bar
